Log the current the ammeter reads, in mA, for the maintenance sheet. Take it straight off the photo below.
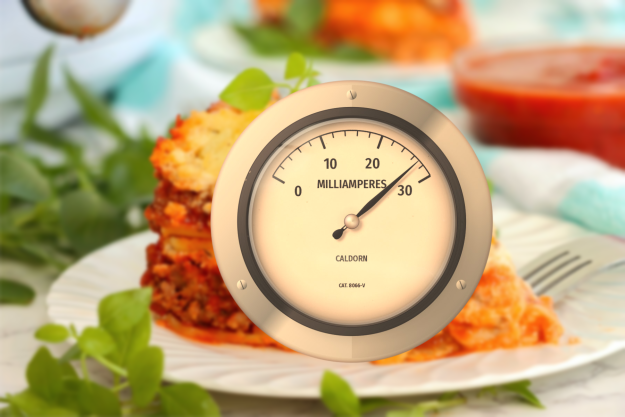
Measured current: 27 mA
